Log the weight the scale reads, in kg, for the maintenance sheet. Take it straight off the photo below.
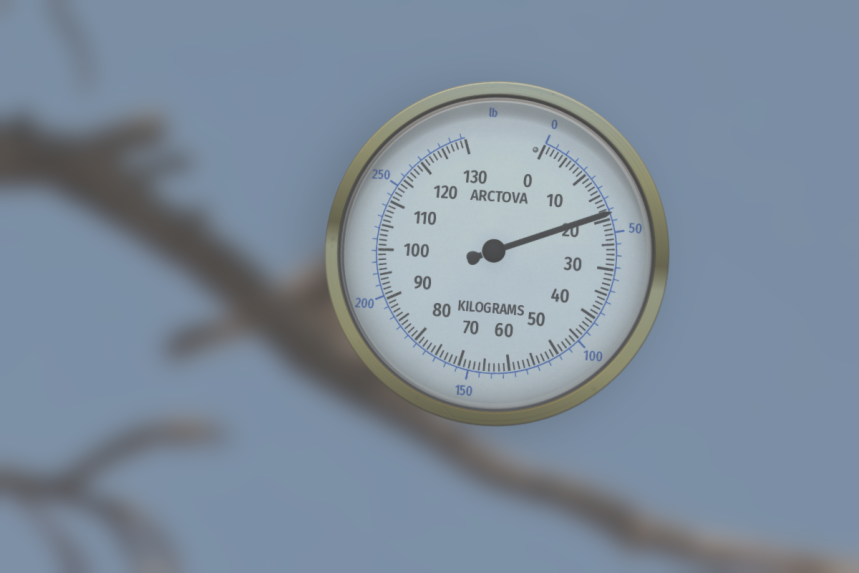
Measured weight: 19 kg
